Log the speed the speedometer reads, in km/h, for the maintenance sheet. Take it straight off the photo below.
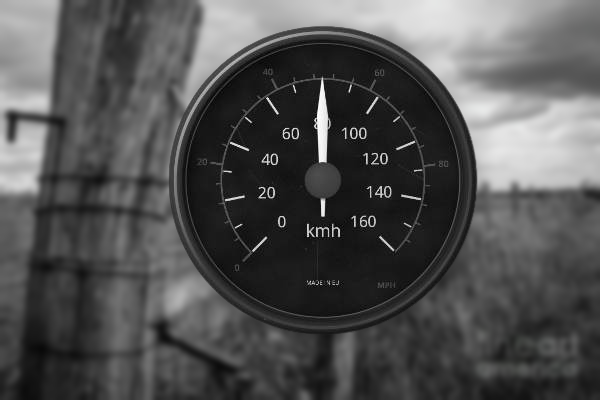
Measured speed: 80 km/h
